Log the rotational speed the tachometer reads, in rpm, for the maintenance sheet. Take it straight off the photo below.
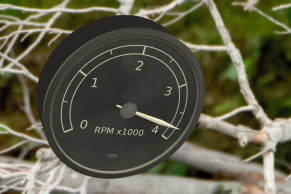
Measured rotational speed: 3750 rpm
